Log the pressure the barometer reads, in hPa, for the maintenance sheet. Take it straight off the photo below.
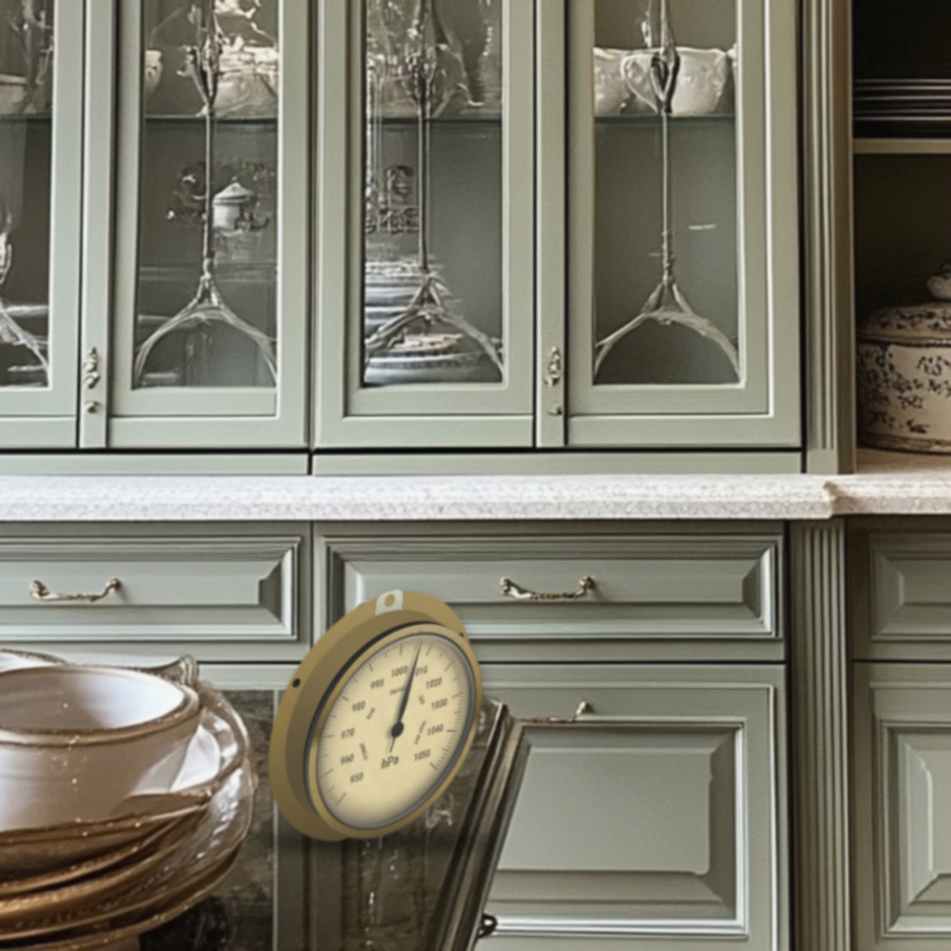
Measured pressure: 1005 hPa
